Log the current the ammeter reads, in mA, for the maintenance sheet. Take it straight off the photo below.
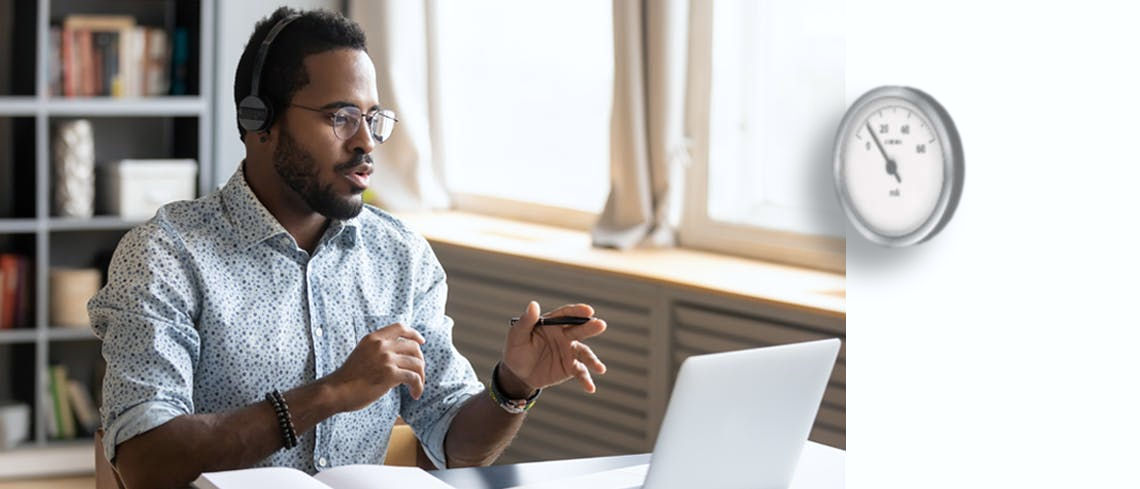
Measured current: 10 mA
